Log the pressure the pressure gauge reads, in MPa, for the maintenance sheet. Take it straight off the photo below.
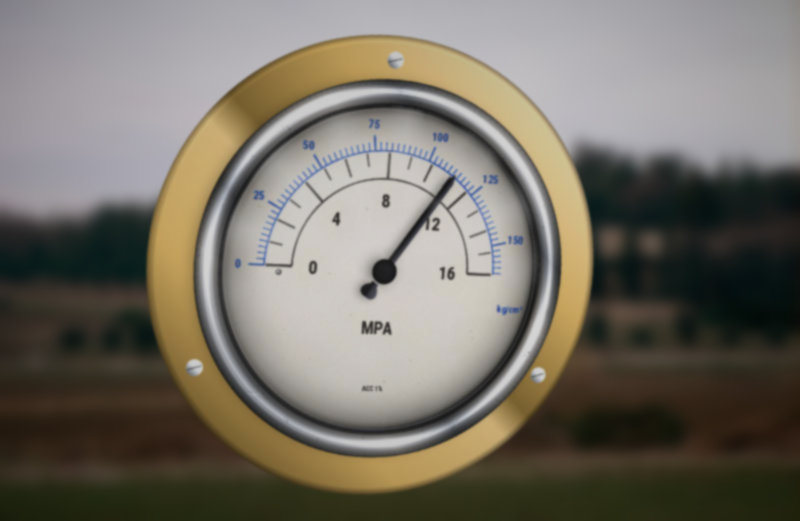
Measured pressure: 11 MPa
